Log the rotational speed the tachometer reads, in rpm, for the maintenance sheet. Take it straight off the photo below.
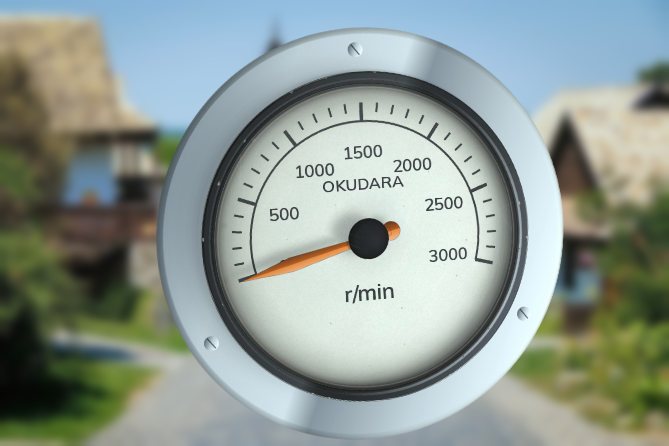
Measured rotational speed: 0 rpm
